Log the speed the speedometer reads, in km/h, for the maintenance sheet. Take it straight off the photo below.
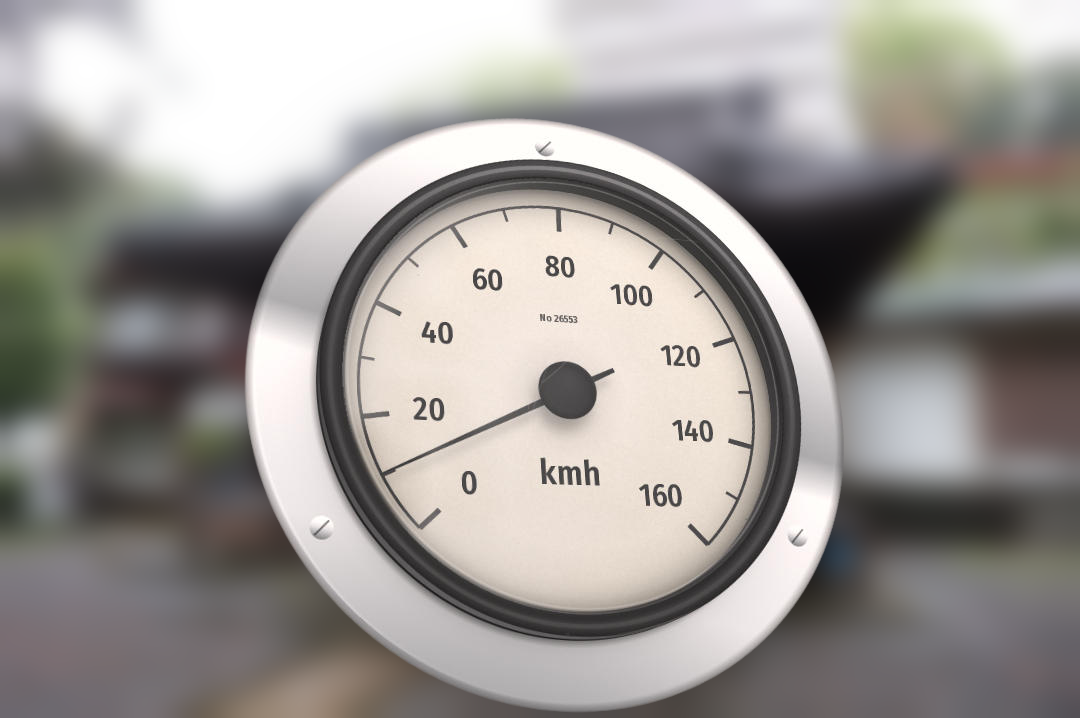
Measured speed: 10 km/h
